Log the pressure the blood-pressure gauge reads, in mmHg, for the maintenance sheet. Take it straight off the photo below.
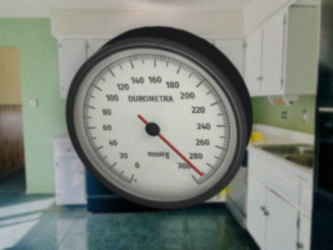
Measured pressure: 290 mmHg
